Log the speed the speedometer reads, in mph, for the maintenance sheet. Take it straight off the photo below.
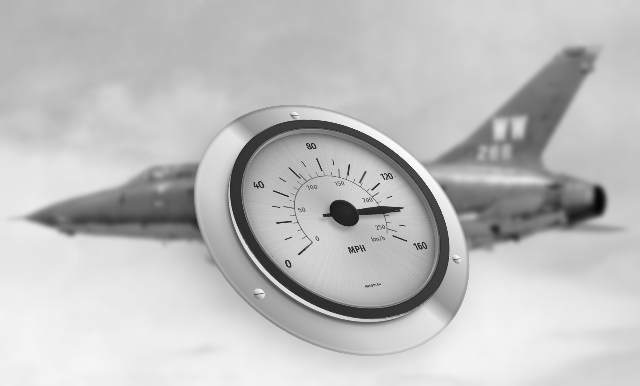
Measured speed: 140 mph
